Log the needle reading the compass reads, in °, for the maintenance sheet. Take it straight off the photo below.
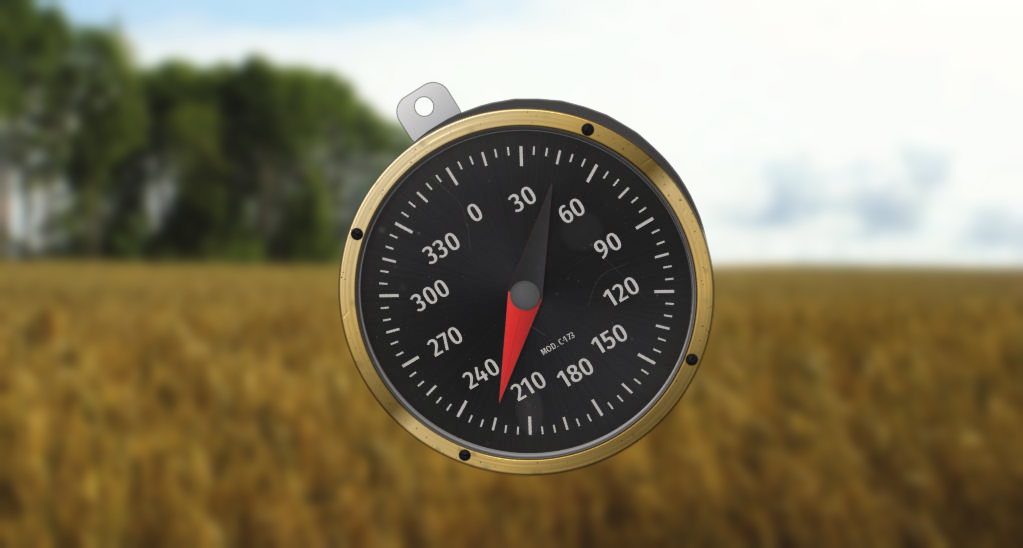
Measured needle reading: 225 °
